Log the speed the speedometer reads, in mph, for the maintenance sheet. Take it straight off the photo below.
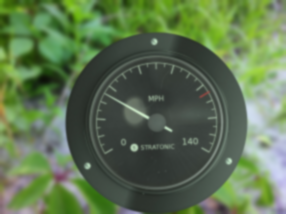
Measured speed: 35 mph
